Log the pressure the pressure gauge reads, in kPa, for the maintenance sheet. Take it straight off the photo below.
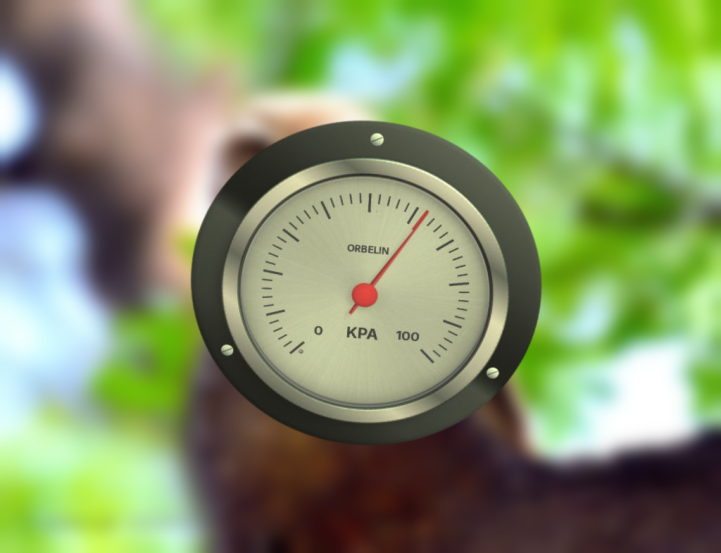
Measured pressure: 62 kPa
